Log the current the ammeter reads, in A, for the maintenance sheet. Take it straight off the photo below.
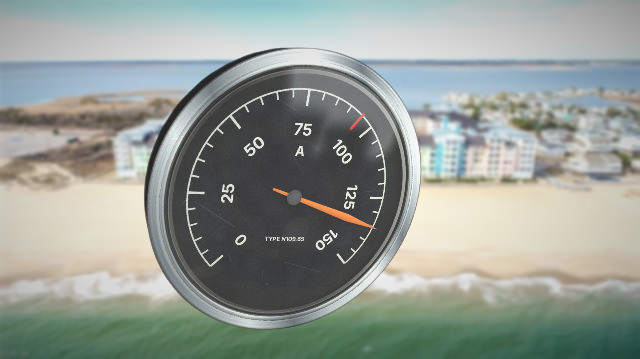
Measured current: 135 A
